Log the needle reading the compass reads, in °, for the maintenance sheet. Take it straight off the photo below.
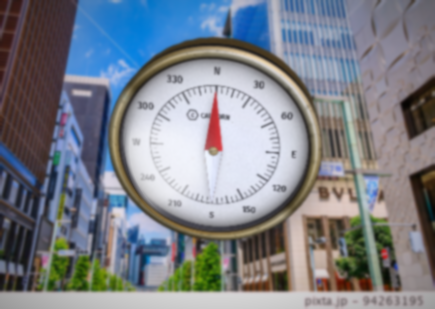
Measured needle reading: 0 °
